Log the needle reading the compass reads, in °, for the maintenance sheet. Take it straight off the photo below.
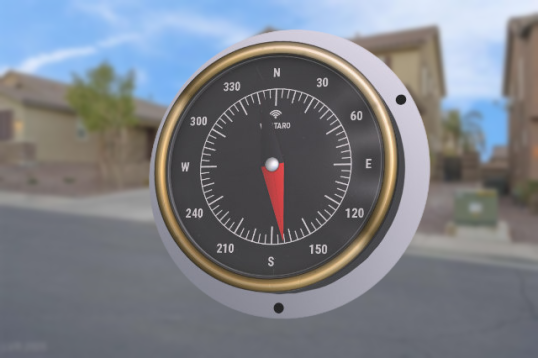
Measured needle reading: 170 °
